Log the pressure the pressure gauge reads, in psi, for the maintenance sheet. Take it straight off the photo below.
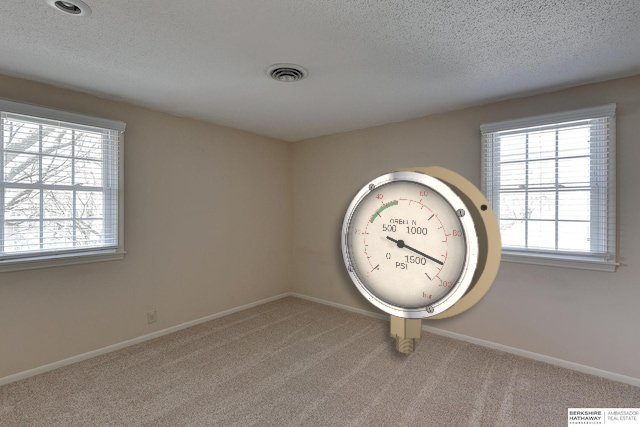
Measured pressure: 1350 psi
